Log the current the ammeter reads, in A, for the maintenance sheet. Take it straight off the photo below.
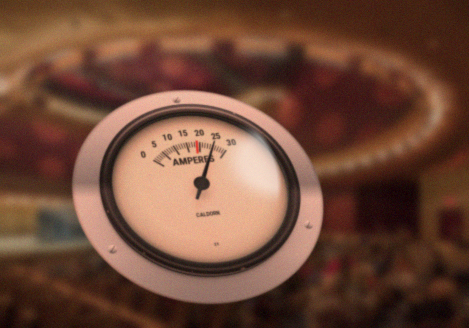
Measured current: 25 A
